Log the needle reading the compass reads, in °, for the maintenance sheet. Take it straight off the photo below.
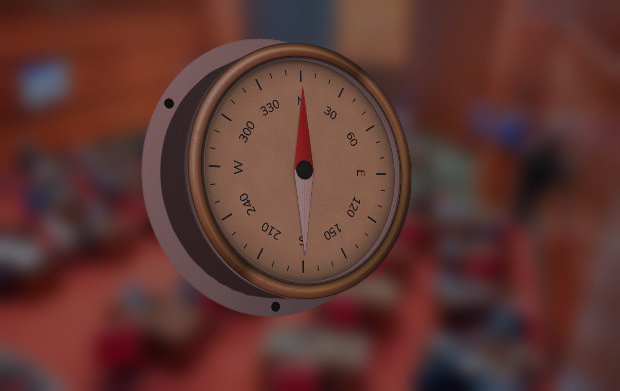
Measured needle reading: 0 °
